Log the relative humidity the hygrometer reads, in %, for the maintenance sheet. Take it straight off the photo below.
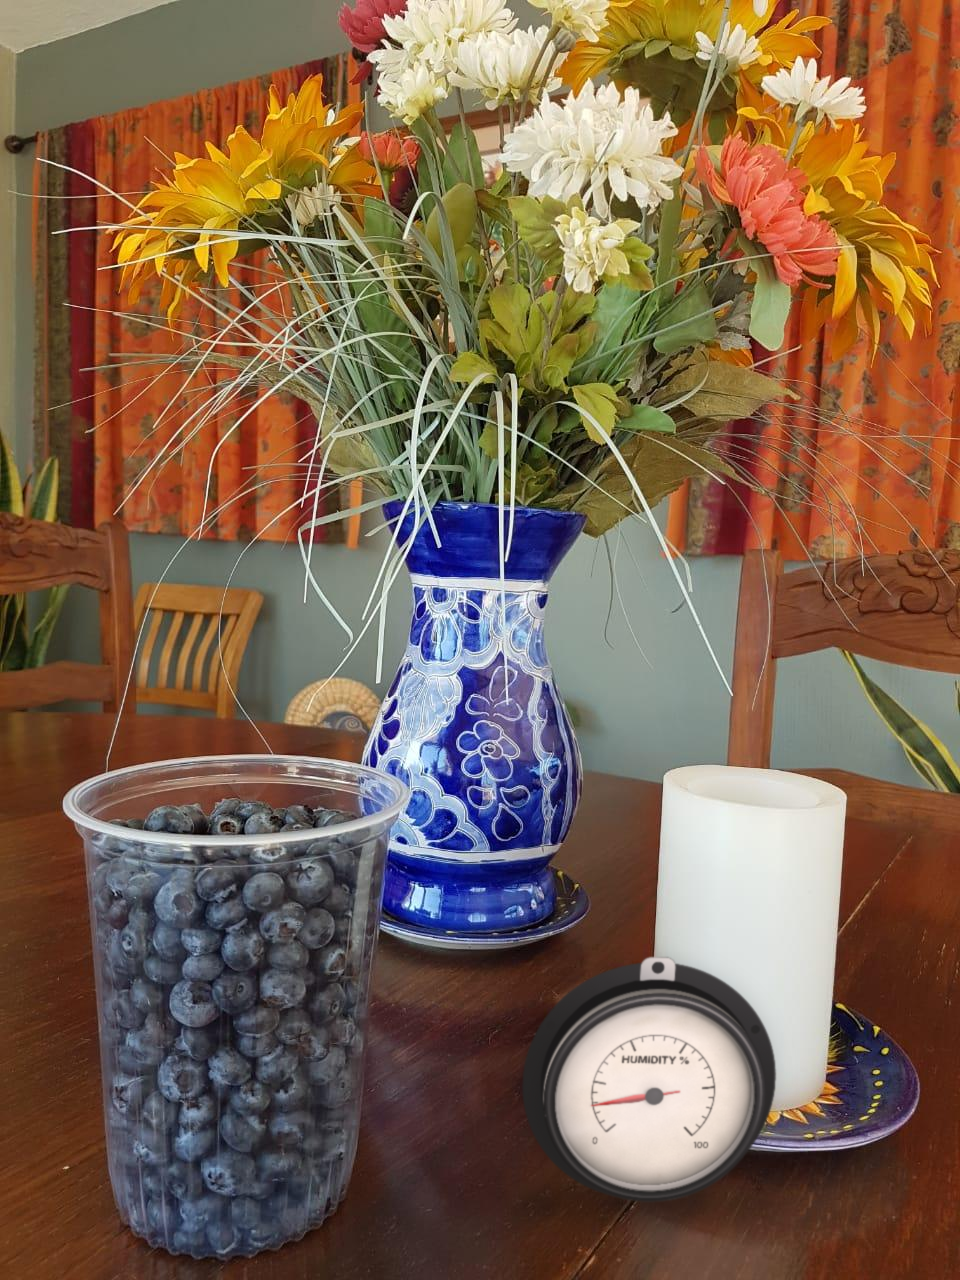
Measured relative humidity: 12 %
